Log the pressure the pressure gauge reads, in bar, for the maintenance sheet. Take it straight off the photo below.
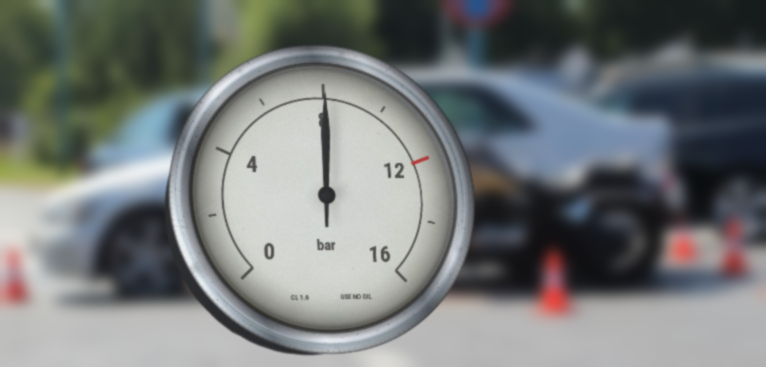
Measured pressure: 8 bar
